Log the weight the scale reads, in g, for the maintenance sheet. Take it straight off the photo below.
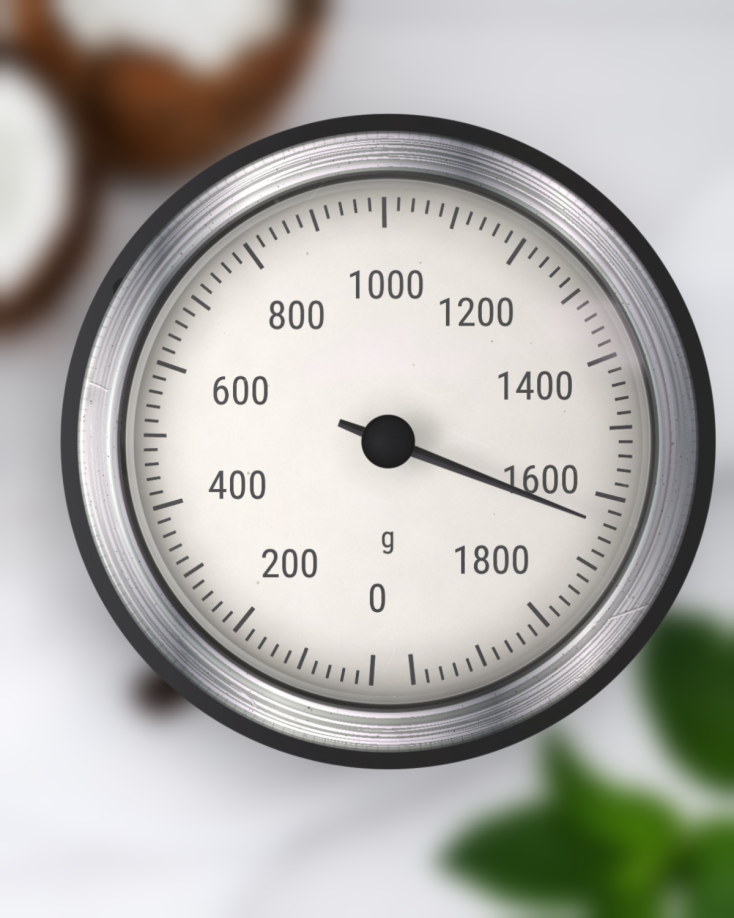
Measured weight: 1640 g
